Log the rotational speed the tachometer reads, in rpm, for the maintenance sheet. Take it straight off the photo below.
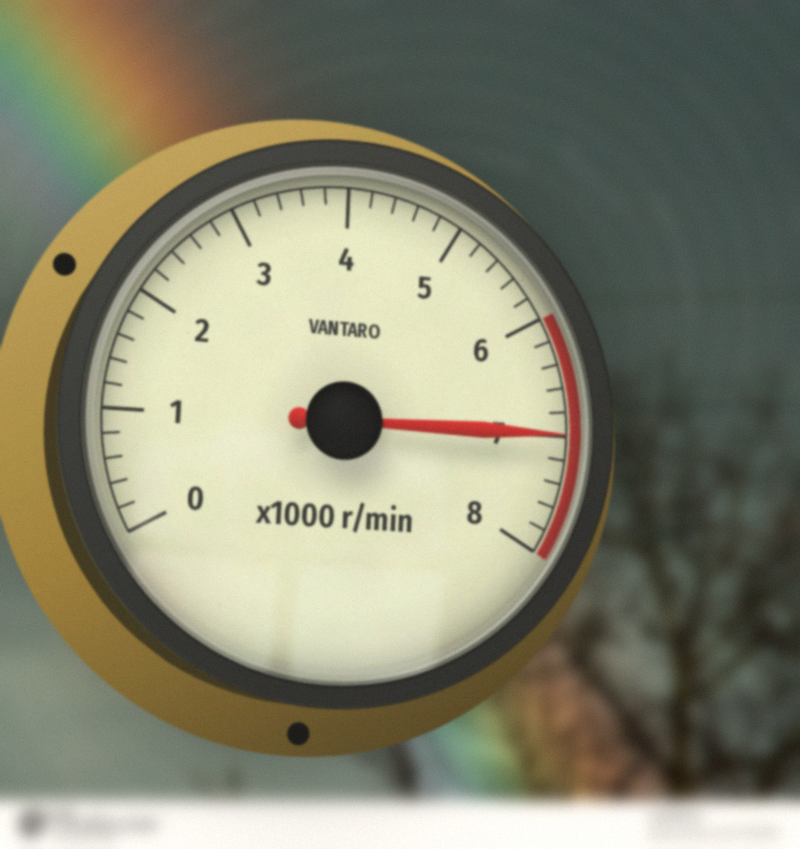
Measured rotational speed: 7000 rpm
